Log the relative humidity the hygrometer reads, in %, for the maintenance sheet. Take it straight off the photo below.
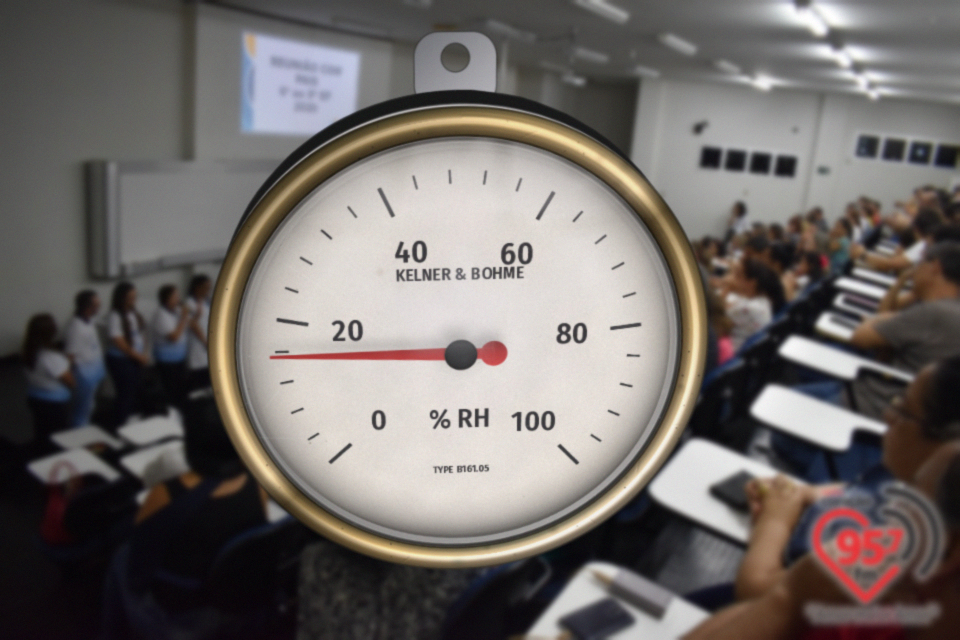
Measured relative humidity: 16 %
